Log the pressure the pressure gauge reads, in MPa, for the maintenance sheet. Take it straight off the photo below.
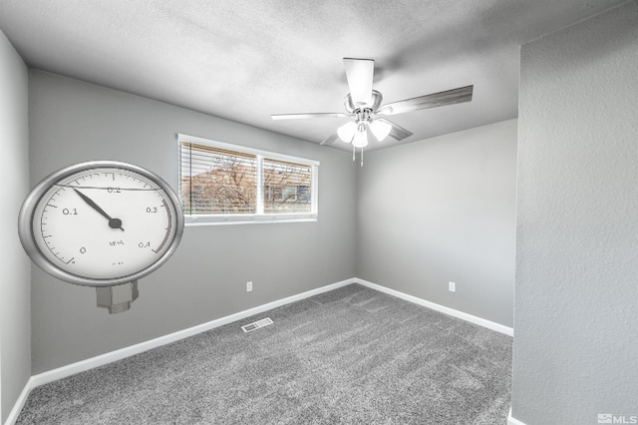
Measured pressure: 0.14 MPa
